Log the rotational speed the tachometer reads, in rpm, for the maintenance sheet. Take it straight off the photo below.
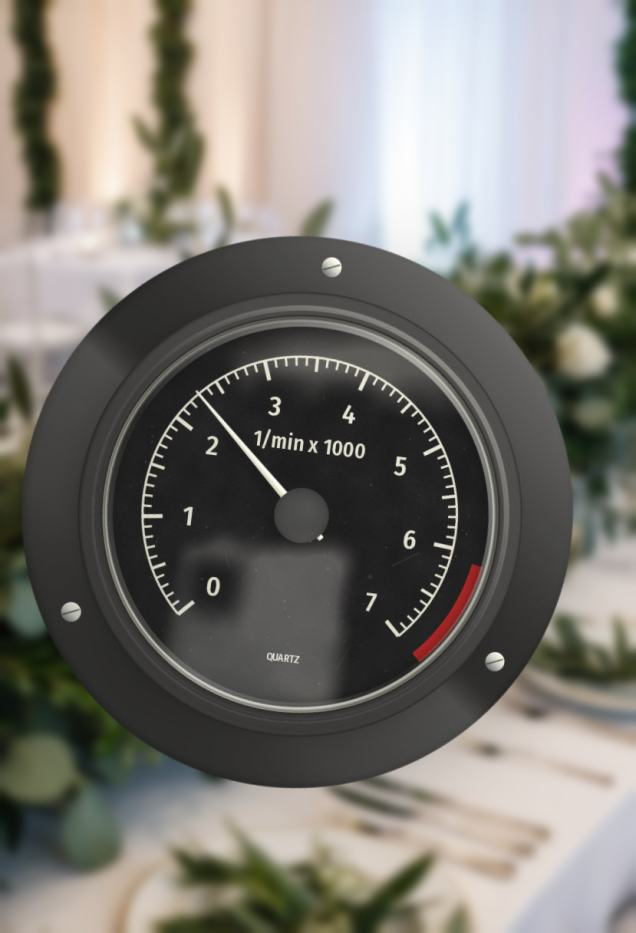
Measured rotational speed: 2300 rpm
